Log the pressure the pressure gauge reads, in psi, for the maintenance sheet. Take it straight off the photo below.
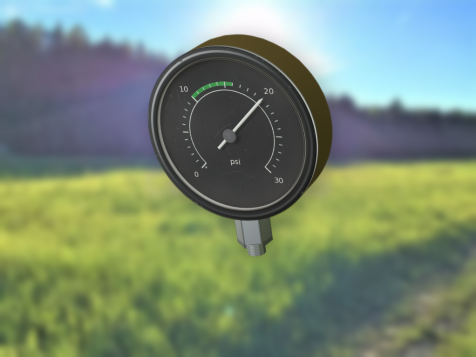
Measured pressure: 20 psi
